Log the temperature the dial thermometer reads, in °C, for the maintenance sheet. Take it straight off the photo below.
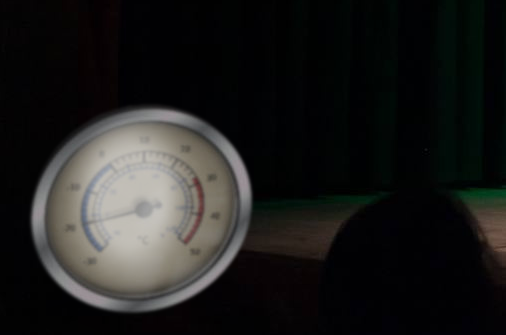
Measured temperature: -20 °C
